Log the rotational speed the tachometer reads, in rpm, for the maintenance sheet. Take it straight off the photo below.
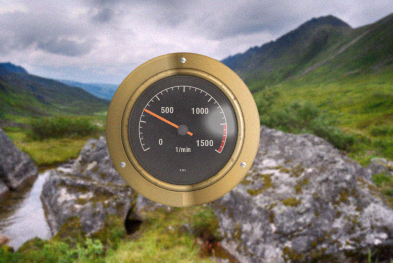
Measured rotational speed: 350 rpm
